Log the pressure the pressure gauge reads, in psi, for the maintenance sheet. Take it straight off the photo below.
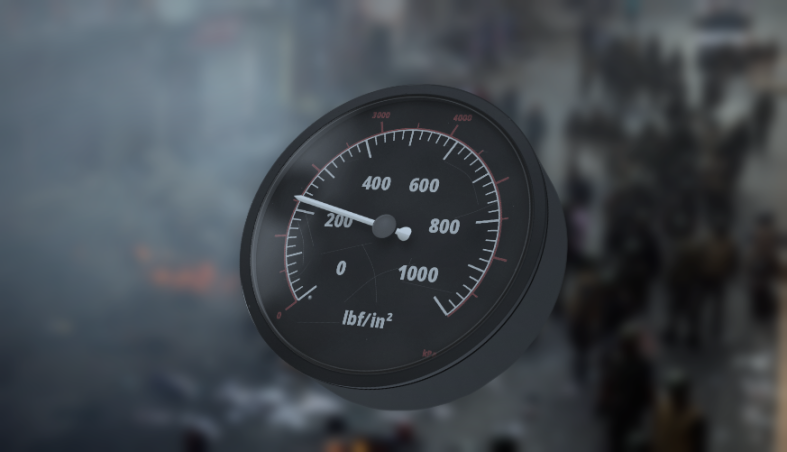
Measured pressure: 220 psi
